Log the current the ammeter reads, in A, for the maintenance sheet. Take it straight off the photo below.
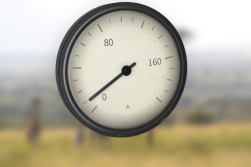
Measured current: 10 A
